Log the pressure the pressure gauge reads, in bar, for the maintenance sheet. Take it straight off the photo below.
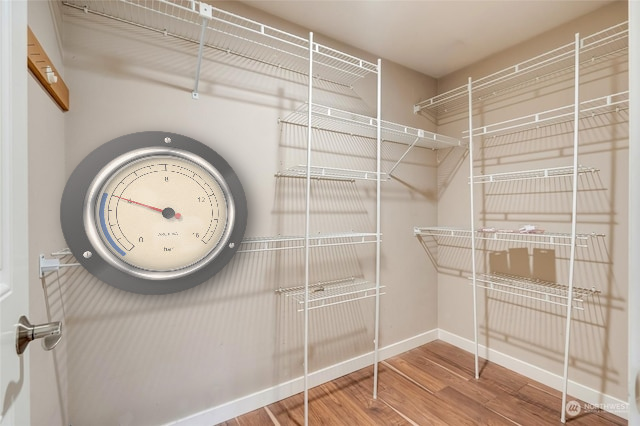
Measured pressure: 4 bar
